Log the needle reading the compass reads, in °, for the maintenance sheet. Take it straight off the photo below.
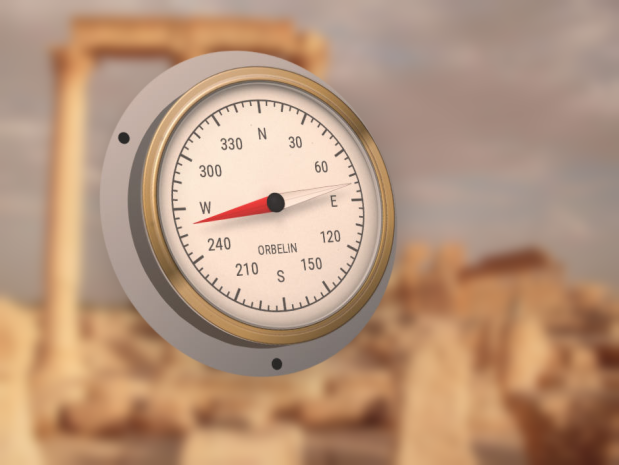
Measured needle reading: 260 °
